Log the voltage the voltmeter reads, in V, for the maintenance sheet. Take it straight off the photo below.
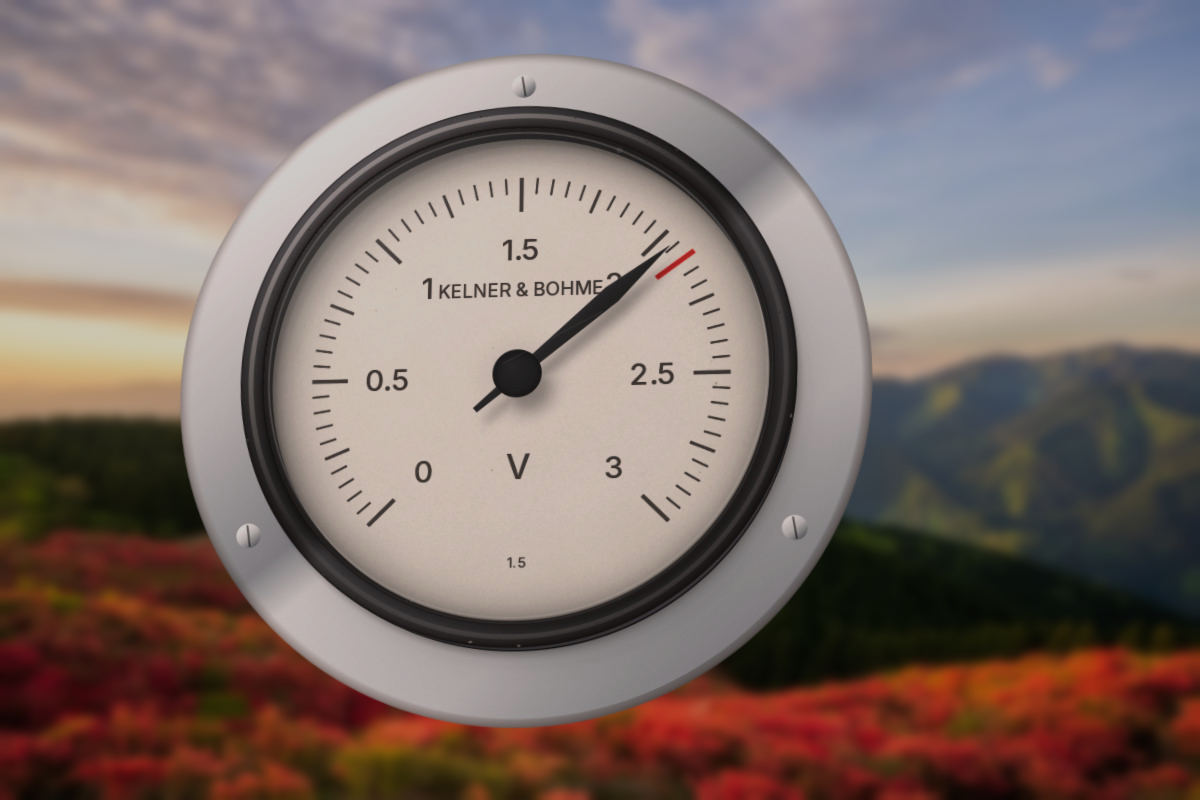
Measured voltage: 2.05 V
